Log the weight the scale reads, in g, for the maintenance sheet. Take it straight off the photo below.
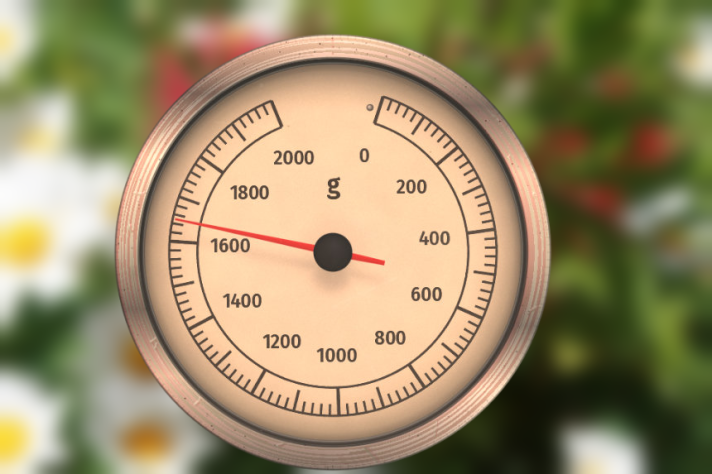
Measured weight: 1650 g
